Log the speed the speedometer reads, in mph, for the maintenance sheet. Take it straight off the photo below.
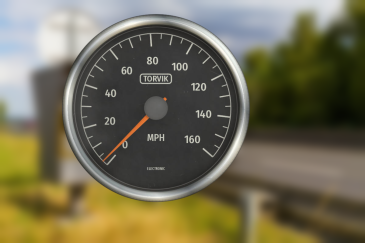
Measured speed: 2.5 mph
